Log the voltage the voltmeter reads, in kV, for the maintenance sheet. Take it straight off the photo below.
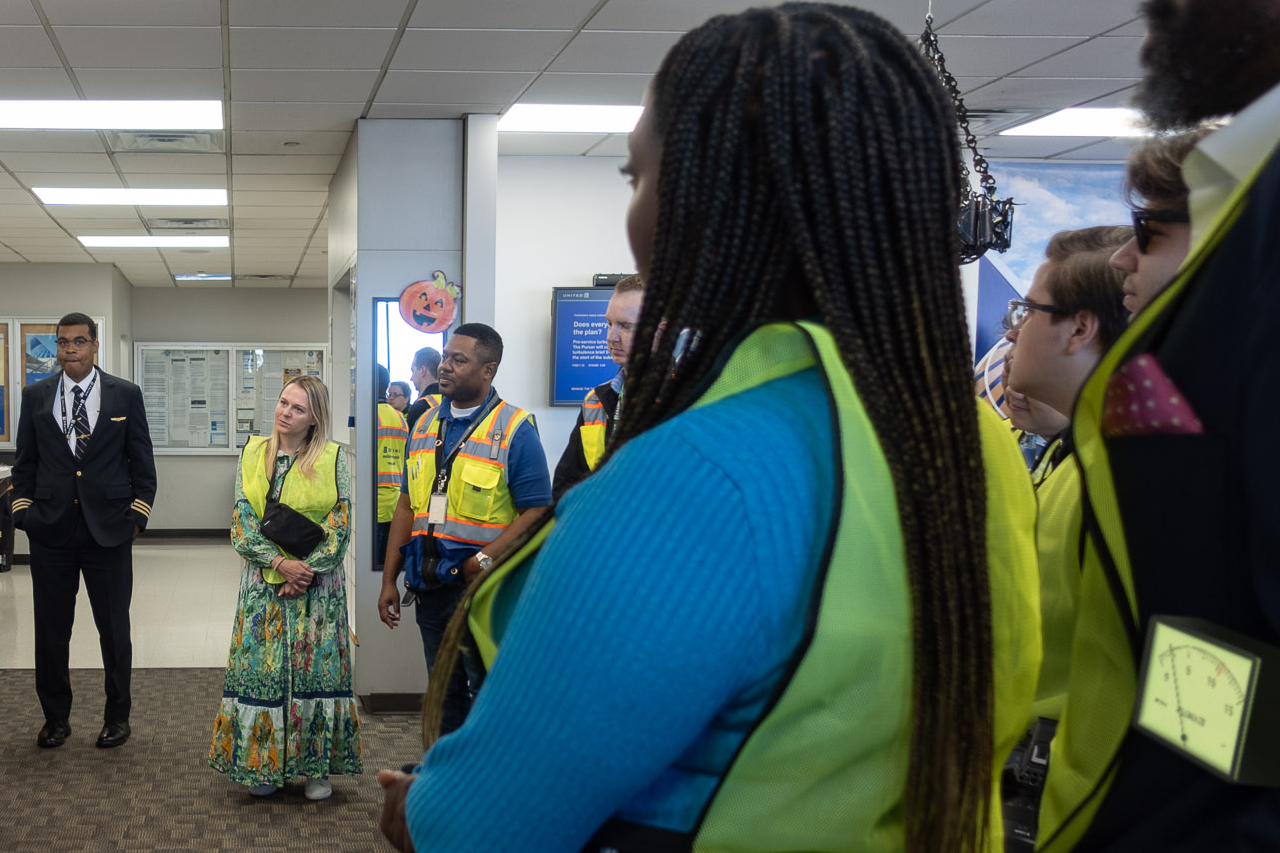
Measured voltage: 2.5 kV
